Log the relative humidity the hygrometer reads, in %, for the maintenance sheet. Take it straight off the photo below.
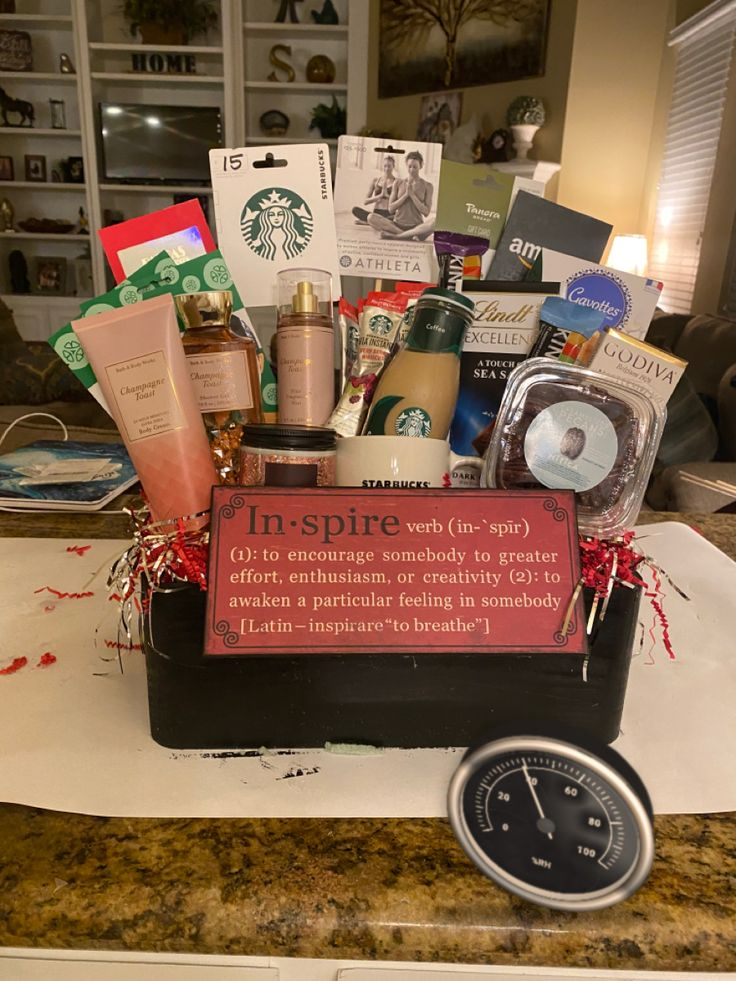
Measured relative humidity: 40 %
